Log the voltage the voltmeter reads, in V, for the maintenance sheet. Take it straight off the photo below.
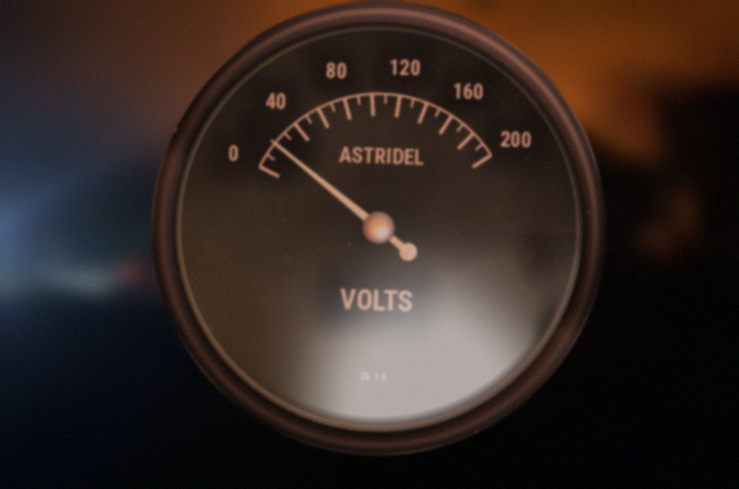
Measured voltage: 20 V
